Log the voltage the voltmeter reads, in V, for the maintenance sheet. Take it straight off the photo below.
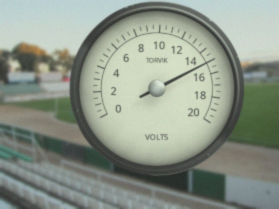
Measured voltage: 15 V
